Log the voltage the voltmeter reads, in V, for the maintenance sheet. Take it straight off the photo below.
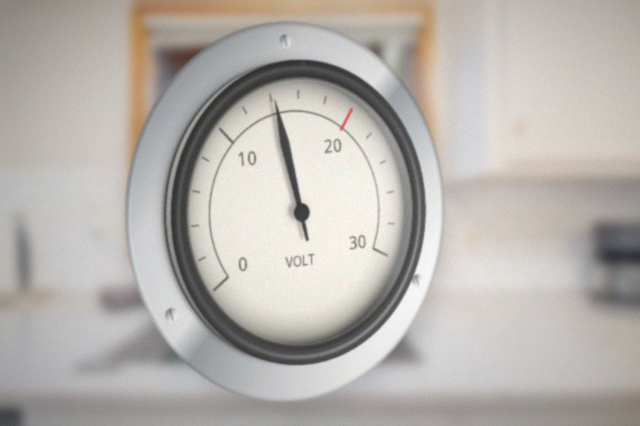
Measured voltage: 14 V
